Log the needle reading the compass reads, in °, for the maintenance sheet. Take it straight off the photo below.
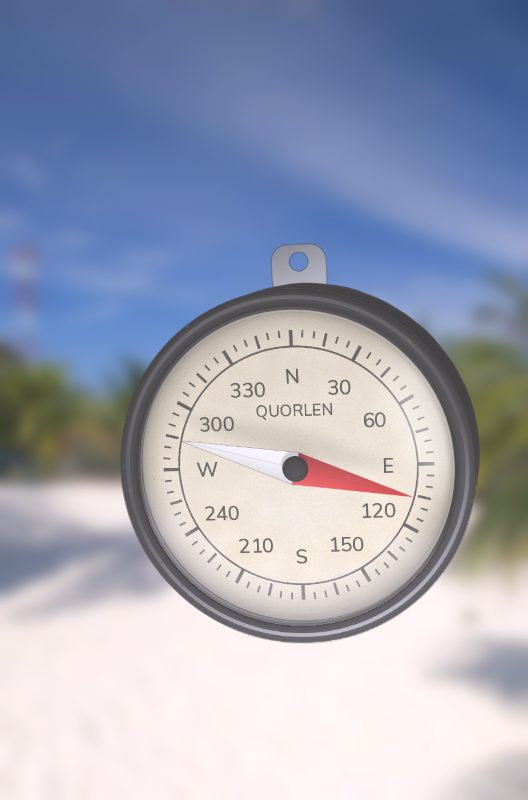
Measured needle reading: 105 °
